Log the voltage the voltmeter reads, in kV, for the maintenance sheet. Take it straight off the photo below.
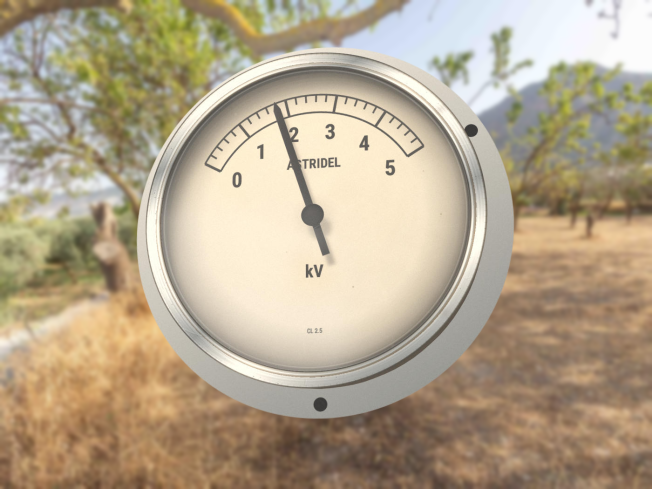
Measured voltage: 1.8 kV
